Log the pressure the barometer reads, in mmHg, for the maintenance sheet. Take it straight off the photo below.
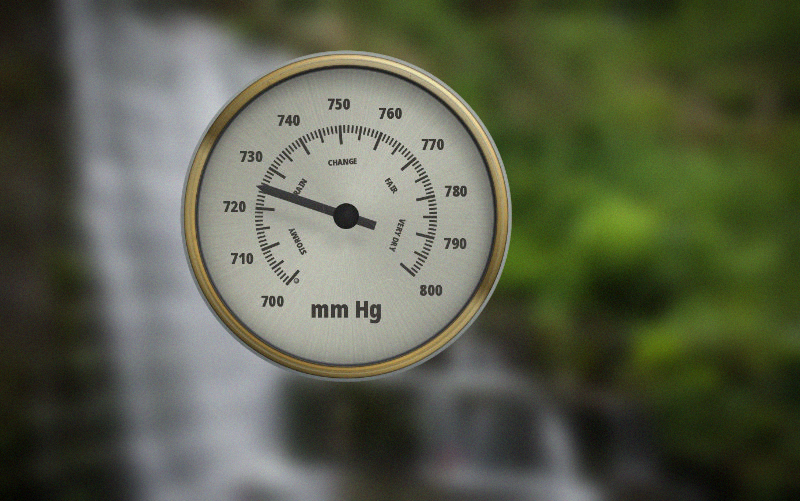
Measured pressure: 725 mmHg
